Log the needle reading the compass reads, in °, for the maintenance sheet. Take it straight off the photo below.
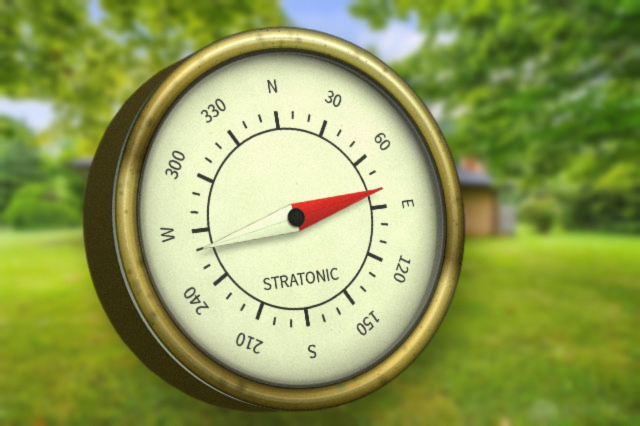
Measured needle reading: 80 °
